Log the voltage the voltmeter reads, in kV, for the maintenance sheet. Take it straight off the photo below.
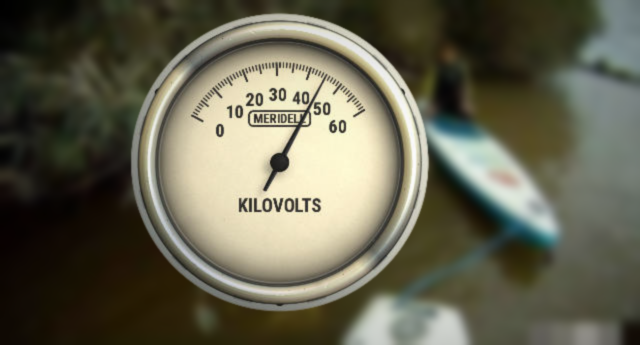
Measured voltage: 45 kV
